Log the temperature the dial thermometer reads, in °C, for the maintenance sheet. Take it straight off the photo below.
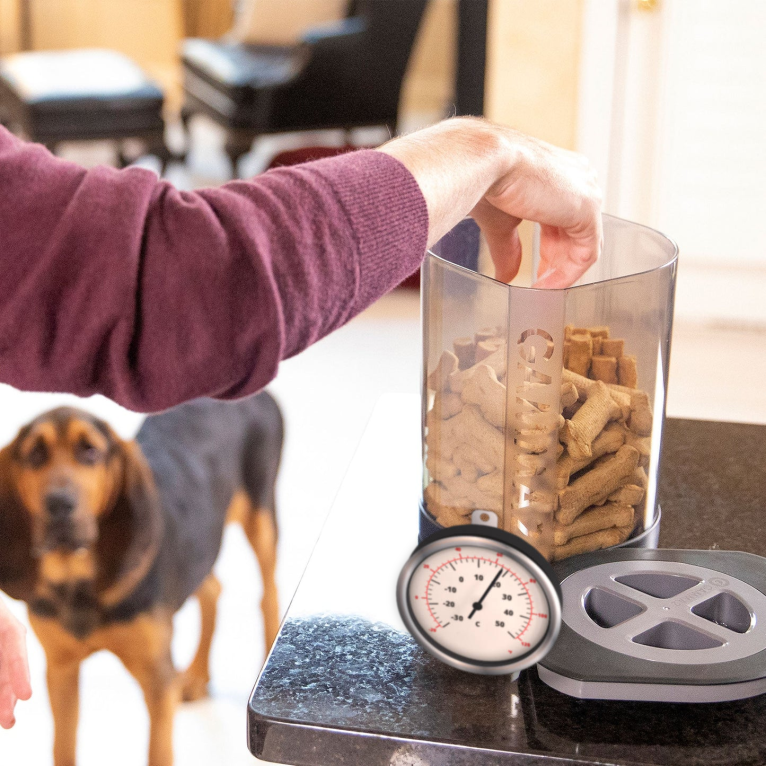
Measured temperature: 18 °C
